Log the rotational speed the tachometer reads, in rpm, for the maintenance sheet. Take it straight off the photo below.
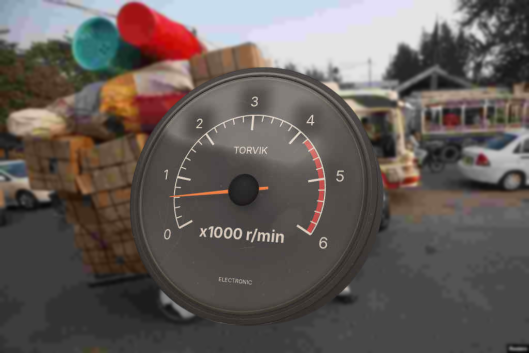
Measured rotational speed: 600 rpm
